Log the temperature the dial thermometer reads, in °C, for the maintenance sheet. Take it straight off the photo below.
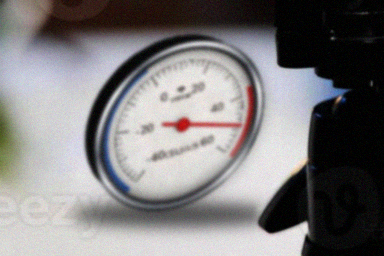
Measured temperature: 50 °C
